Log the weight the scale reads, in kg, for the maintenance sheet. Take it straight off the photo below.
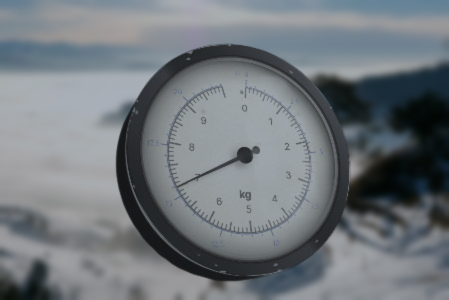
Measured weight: 7 kg
